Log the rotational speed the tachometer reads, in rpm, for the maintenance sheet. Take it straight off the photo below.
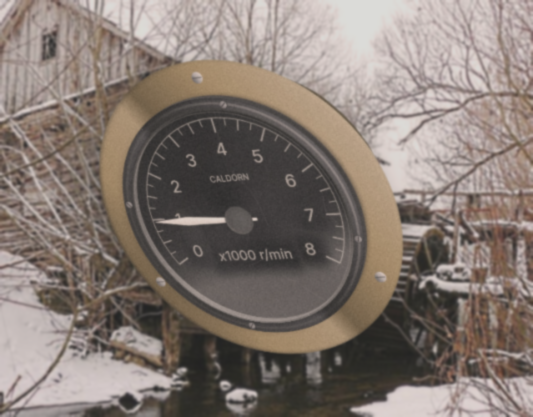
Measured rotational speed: 1000 rpm
